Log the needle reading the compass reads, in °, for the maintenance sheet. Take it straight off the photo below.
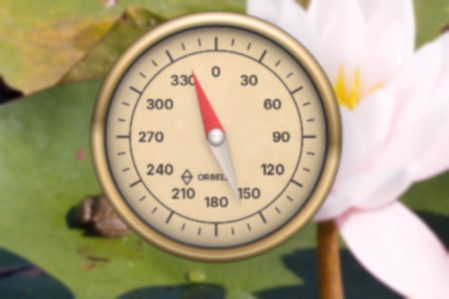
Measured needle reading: 340 °
